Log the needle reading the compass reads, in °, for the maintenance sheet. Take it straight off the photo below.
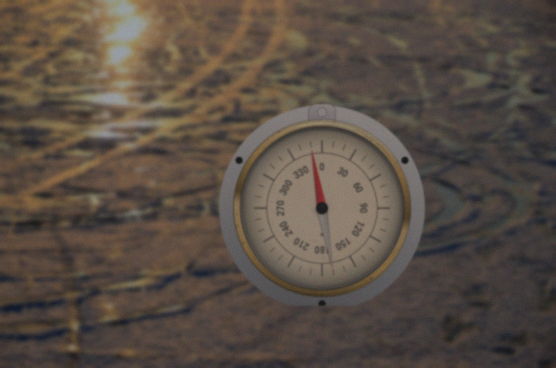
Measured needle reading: 350 °
